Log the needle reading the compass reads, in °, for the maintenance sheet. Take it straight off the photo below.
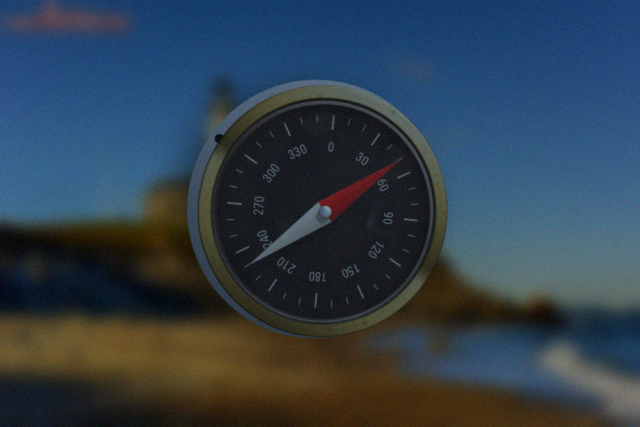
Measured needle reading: 50 °
